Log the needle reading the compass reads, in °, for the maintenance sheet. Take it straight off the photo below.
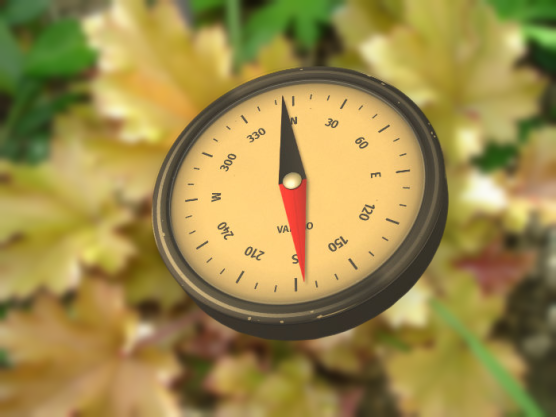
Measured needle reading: 175 °
